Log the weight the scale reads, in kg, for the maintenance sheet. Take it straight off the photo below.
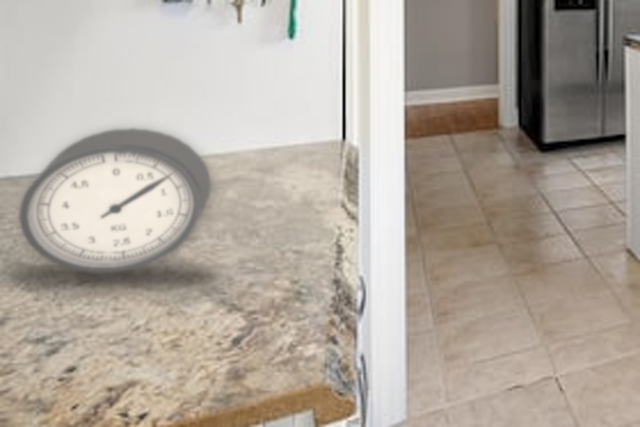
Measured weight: 0.75 kg
